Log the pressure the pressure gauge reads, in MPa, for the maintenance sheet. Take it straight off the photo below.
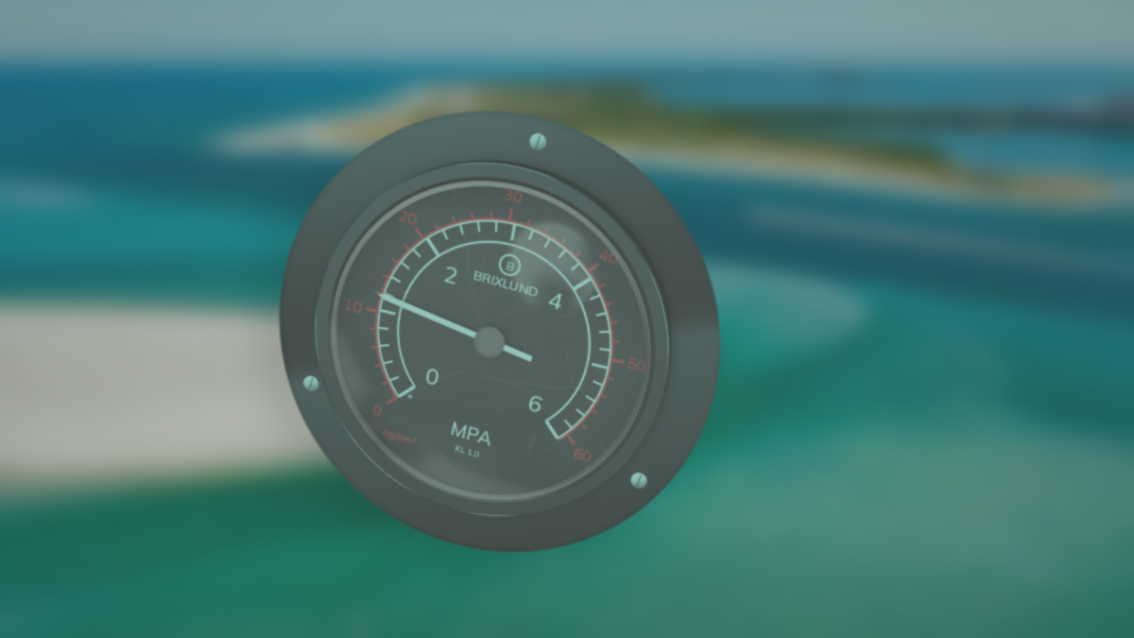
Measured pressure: 1.2 MPa
